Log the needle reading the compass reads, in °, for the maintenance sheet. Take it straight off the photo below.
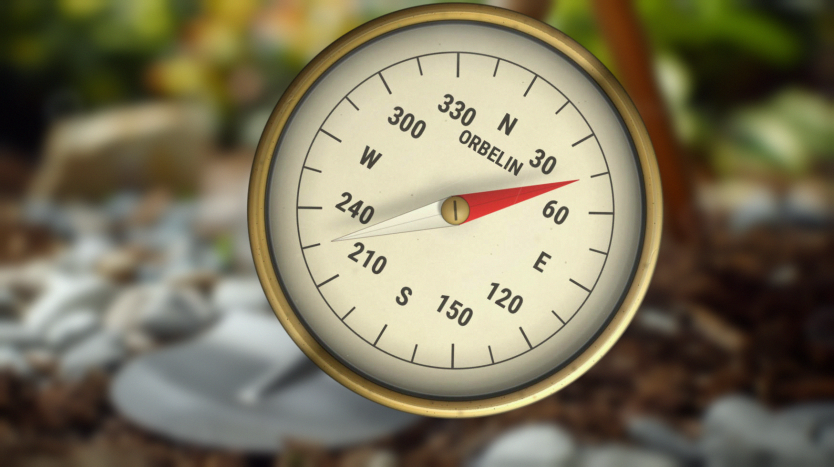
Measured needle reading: 45 °
